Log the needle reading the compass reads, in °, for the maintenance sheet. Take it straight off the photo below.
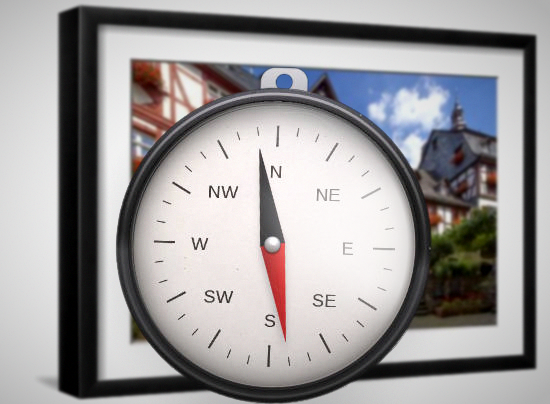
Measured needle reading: 170 °
